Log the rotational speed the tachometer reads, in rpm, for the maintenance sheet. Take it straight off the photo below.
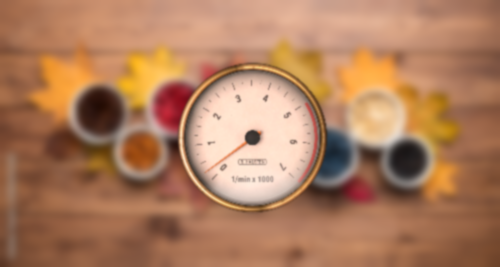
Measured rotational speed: 250 rpm
